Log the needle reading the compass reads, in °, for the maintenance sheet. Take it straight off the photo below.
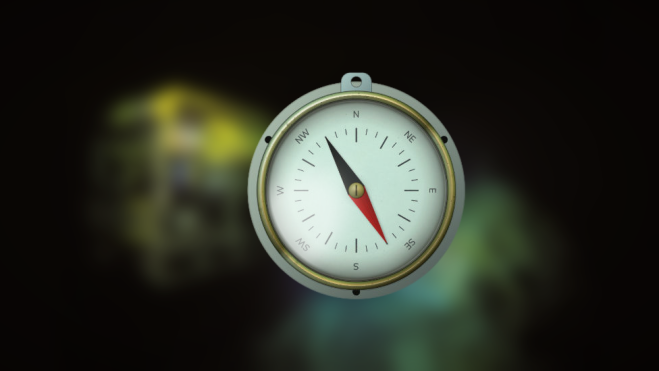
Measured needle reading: 150 °
